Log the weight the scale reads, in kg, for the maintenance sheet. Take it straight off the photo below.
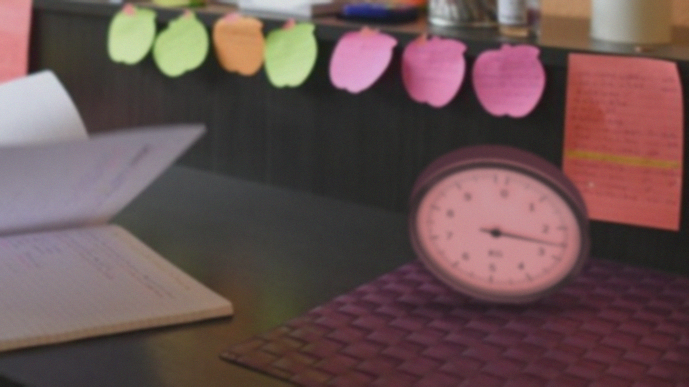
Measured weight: 2.5 kg
